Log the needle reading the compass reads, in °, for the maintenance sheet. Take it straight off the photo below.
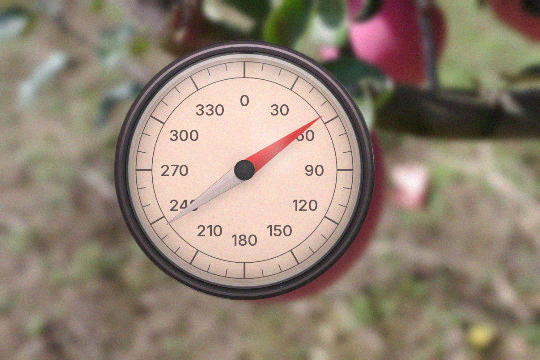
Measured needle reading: 55 °
